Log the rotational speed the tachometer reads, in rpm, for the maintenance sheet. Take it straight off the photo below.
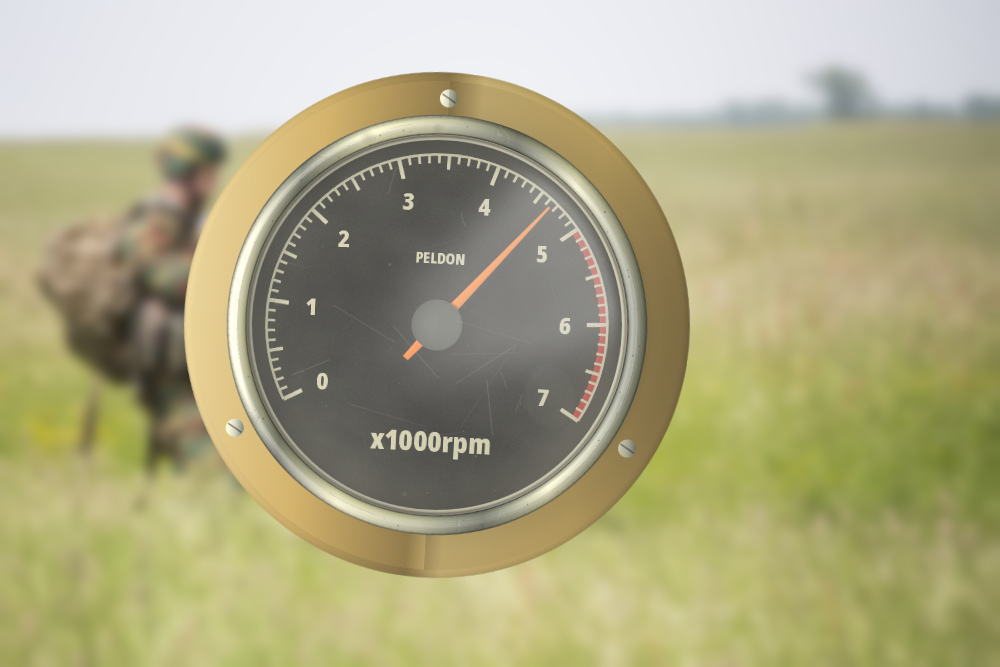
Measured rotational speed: 4650 rpm
